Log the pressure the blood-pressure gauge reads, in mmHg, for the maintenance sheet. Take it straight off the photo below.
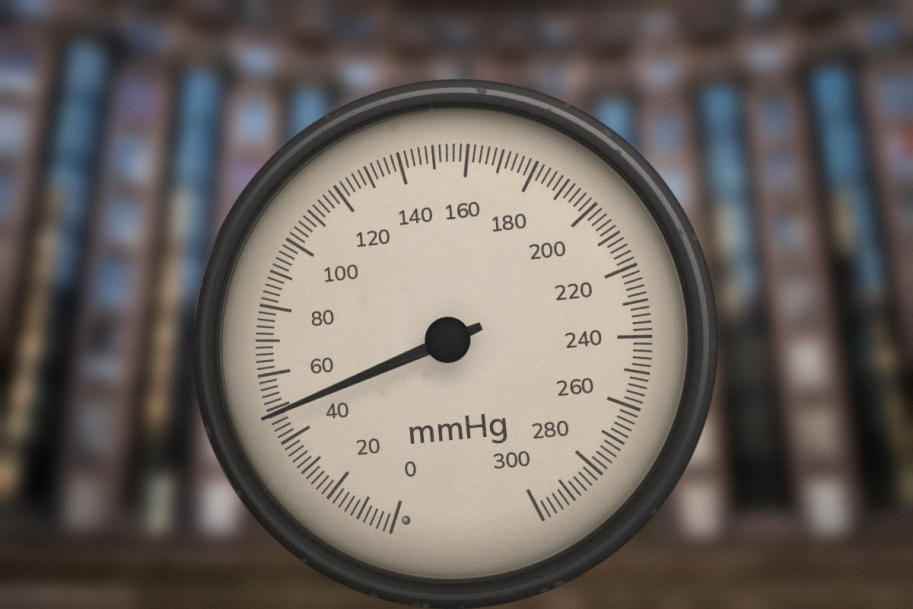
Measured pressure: 48 mmHg
